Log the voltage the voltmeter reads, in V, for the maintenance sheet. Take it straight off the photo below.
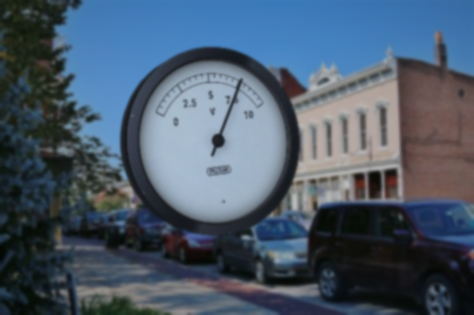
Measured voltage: 7.5 V
